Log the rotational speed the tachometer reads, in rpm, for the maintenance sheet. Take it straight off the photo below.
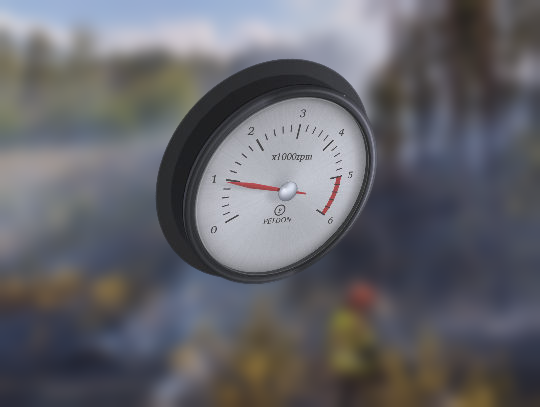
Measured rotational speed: 1000 rpm
